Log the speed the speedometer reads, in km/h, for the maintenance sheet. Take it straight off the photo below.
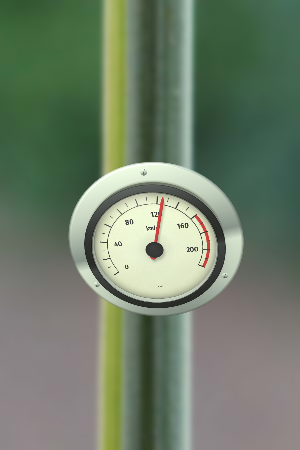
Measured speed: 125 km/h
